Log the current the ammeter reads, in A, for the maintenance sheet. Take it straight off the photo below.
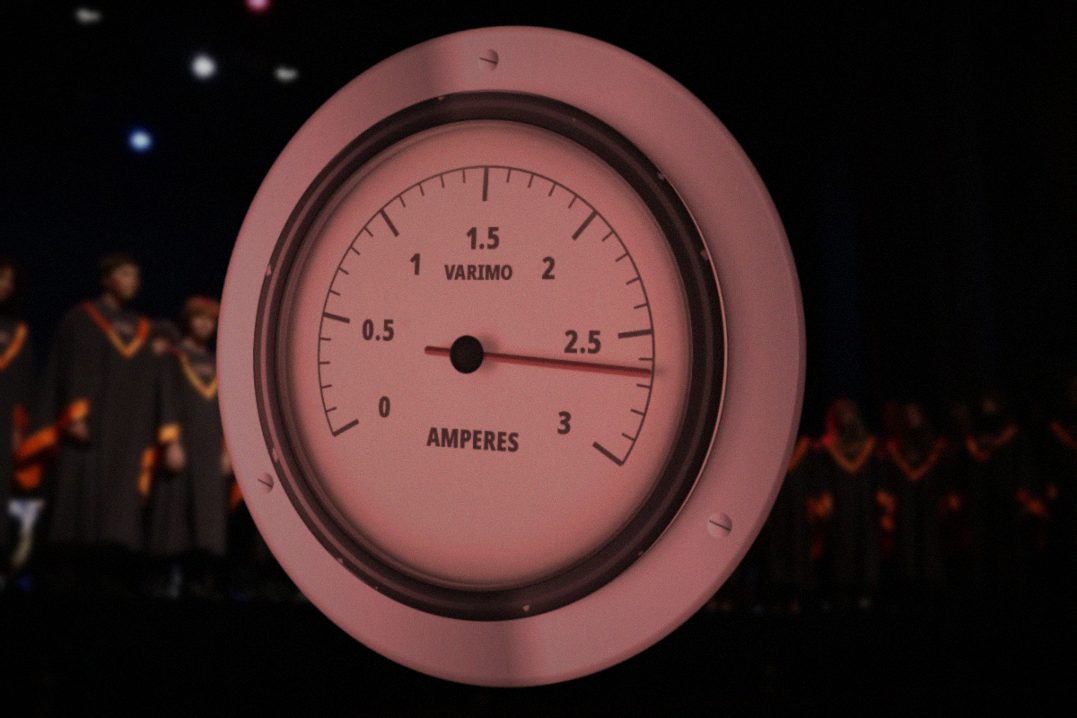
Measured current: 2.65 A
